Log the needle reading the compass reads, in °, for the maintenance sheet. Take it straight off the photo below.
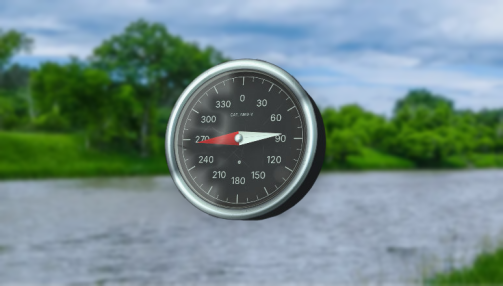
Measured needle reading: 265 °
